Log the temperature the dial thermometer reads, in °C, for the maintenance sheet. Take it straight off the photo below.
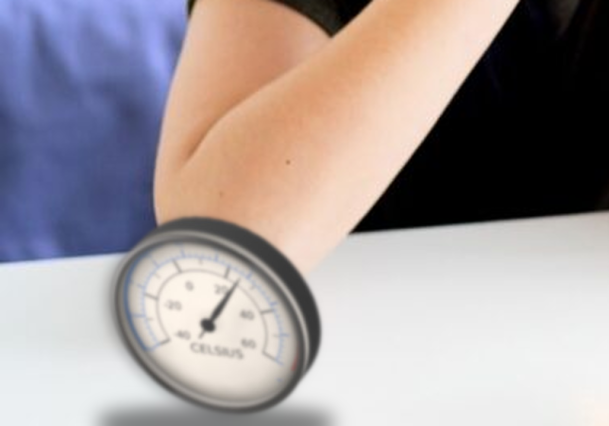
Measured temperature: 25 °C
